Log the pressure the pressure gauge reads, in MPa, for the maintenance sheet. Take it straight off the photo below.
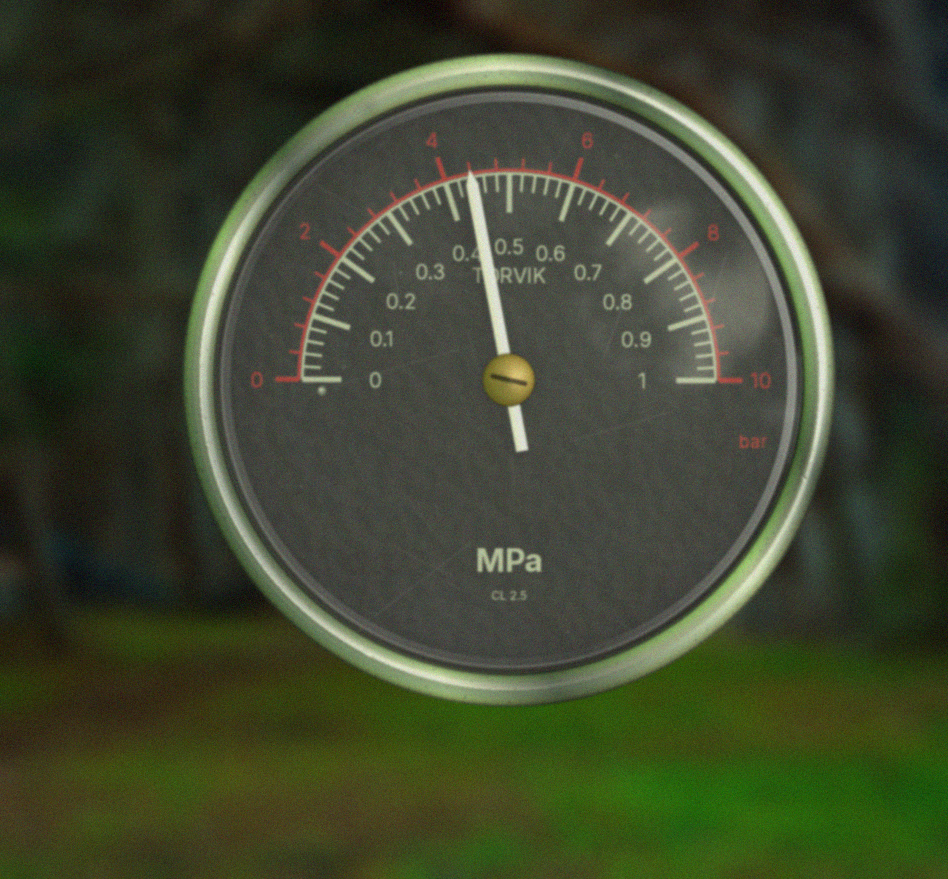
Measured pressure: 0.44 MPa
